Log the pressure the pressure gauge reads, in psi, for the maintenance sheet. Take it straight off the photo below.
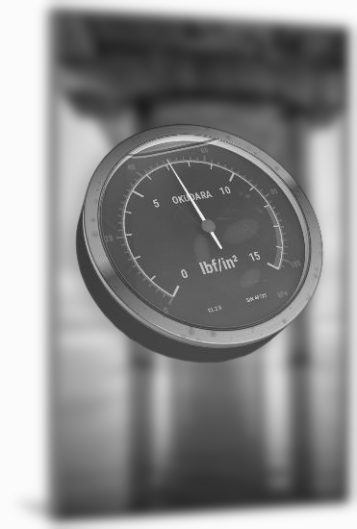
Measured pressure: 7 psi
